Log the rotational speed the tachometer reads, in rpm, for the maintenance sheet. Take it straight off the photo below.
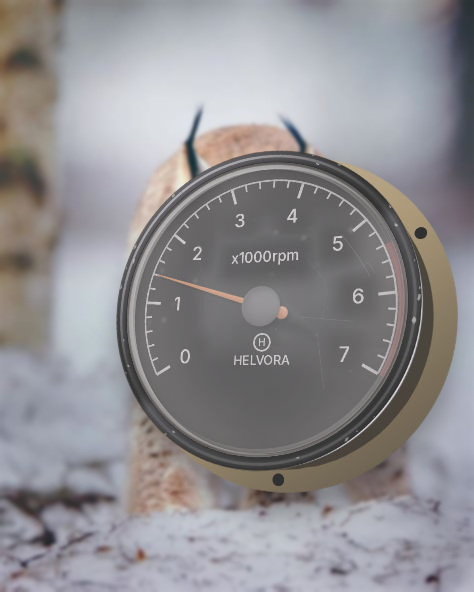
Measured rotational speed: 1400 rpm
